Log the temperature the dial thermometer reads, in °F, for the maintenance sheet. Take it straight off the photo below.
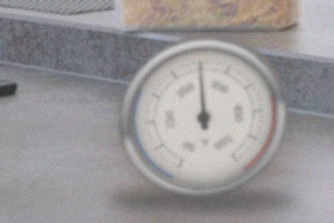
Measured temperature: 300 °F
